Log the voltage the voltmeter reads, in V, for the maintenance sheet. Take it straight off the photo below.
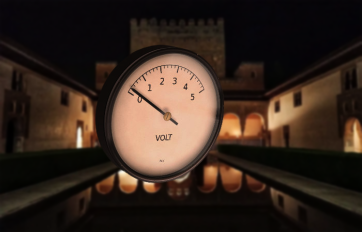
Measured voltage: 0.2 V
